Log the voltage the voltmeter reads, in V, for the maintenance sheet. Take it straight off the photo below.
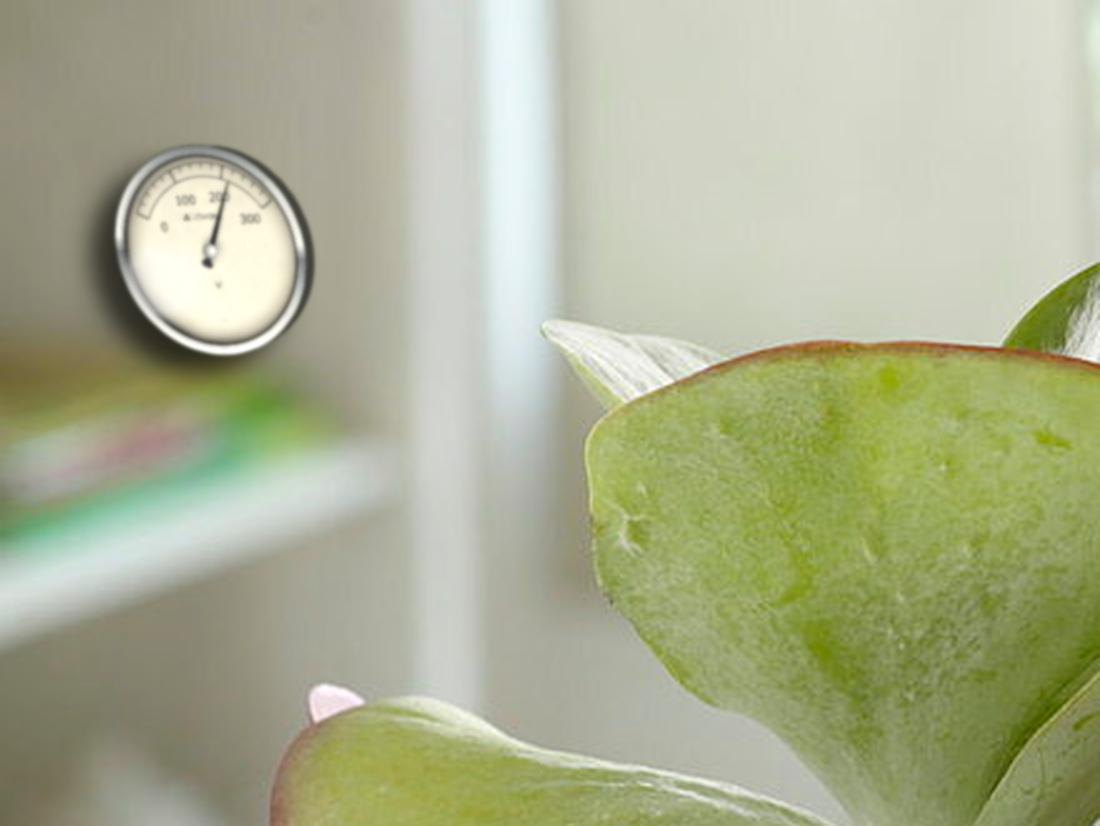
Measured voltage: 220 V
